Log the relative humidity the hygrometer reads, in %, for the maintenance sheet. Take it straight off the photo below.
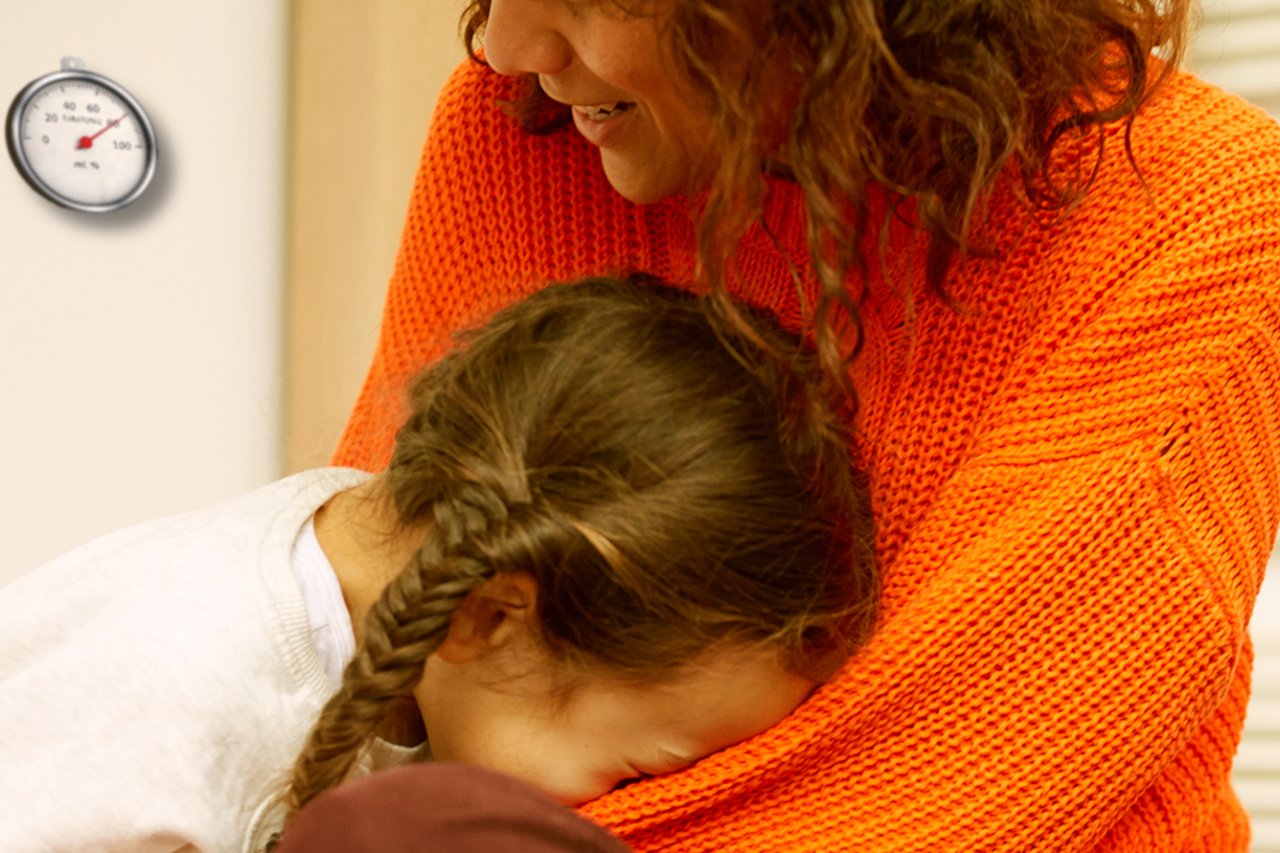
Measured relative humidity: 80 %
